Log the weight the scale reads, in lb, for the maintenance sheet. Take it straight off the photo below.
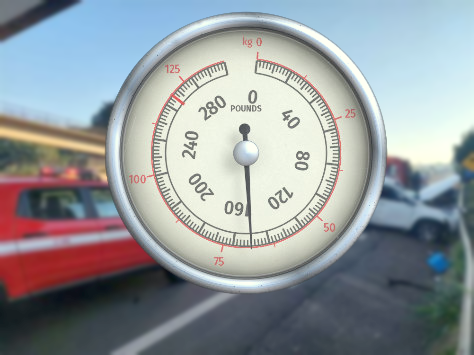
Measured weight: 150 lb
